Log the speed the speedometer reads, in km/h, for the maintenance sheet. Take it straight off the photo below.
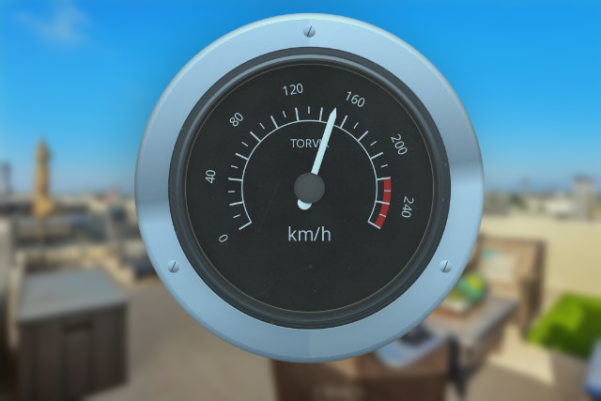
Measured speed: 150 km/h
